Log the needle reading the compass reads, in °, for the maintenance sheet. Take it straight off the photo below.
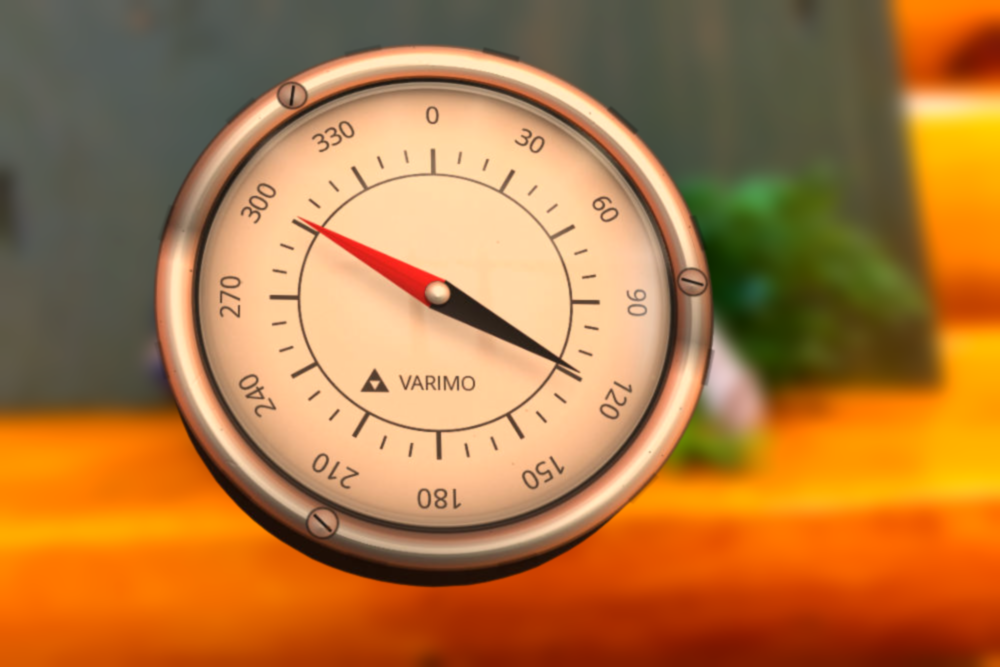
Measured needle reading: 300 °
